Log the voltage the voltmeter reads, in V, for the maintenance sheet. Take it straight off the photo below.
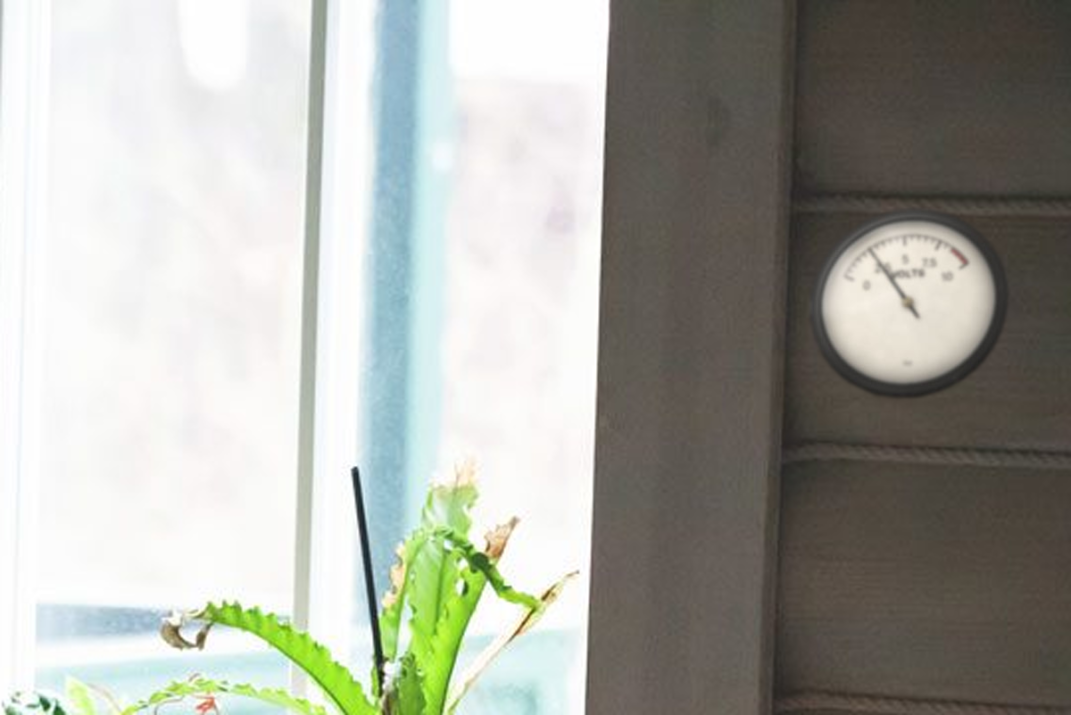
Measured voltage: 2.5 V
